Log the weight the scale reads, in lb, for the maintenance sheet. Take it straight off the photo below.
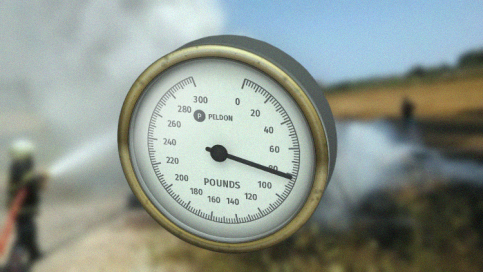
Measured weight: 80 lb
